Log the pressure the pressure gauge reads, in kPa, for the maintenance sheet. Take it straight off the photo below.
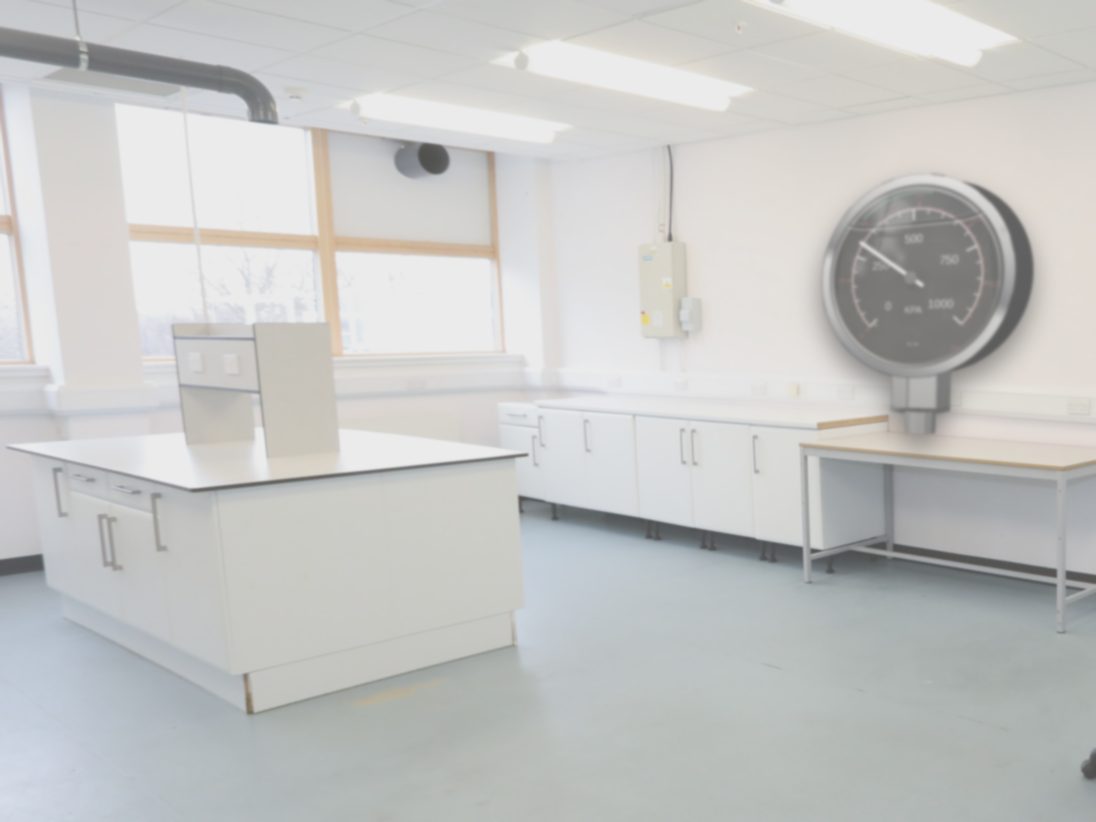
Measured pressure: 300 kPa
